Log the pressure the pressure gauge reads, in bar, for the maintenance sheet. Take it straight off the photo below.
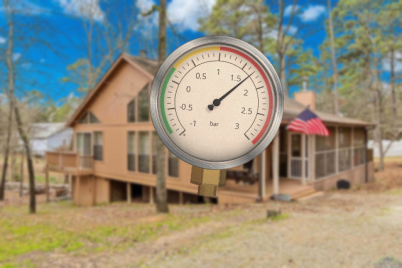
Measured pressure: 1.7 bar
